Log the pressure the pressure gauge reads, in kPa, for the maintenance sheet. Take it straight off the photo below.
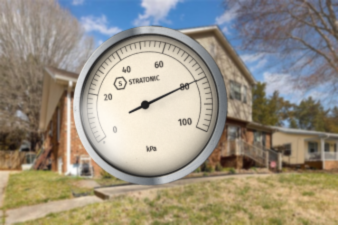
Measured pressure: 80 kPa
